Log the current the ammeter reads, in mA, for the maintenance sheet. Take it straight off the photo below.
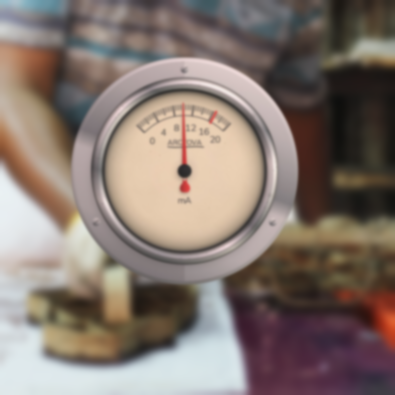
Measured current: 10 mA
